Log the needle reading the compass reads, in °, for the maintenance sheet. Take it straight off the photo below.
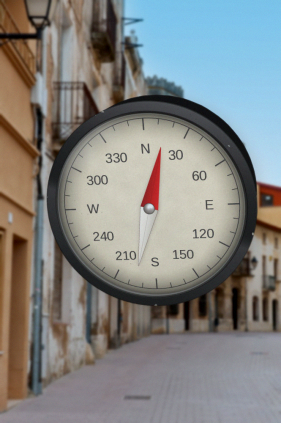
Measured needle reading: 15 °
